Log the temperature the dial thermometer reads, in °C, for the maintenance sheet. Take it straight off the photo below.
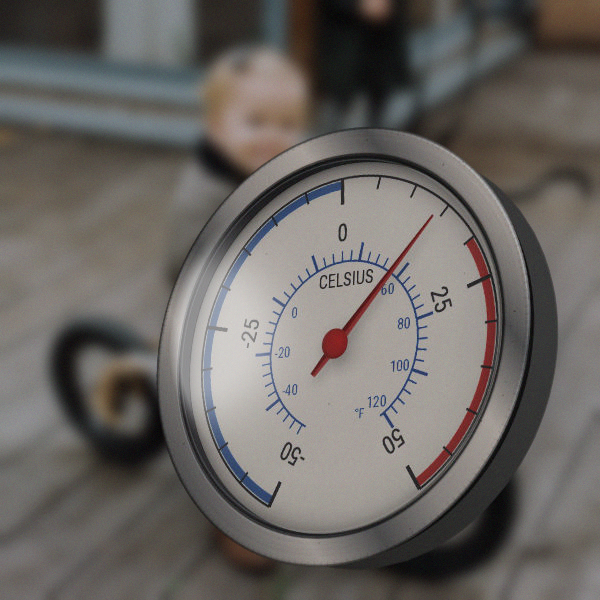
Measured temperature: 15 °C
